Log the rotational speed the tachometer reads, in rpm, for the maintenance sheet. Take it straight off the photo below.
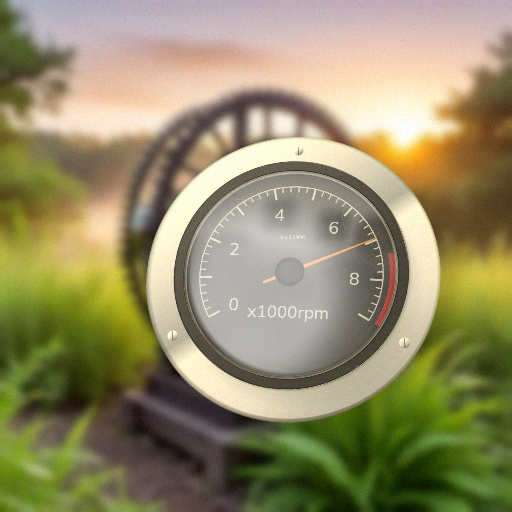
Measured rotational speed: 7000 rpm
